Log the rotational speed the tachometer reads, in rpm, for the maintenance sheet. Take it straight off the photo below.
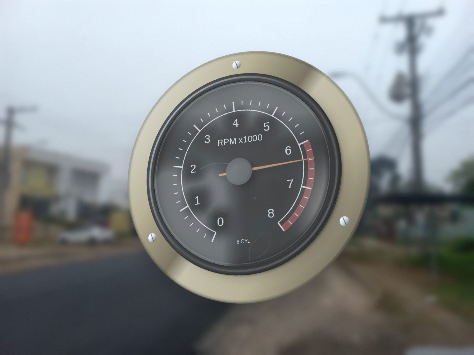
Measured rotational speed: 6400 rpm
